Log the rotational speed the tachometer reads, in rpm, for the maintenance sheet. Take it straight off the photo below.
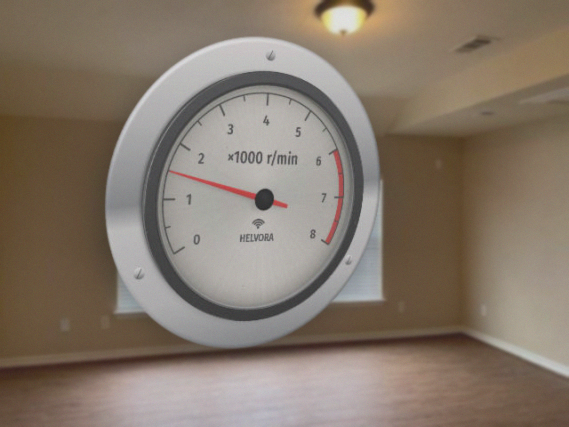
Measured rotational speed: 1500 rpm
